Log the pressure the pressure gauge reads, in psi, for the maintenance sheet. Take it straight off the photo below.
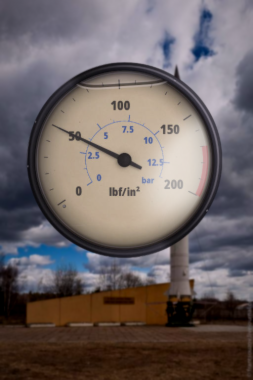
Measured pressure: 50 psi
